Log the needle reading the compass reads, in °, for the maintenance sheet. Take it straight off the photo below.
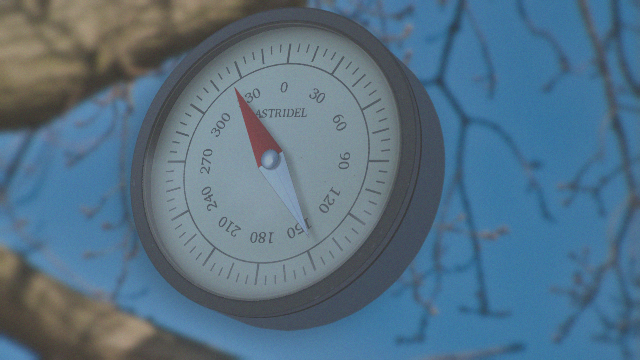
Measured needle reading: 325 °
